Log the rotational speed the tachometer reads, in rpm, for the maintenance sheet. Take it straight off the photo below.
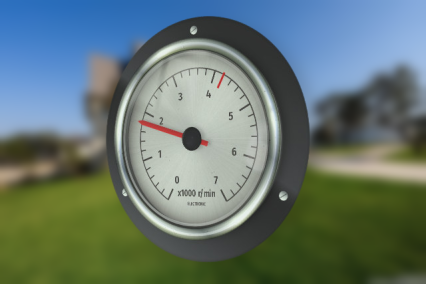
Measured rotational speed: 1800 rpm
